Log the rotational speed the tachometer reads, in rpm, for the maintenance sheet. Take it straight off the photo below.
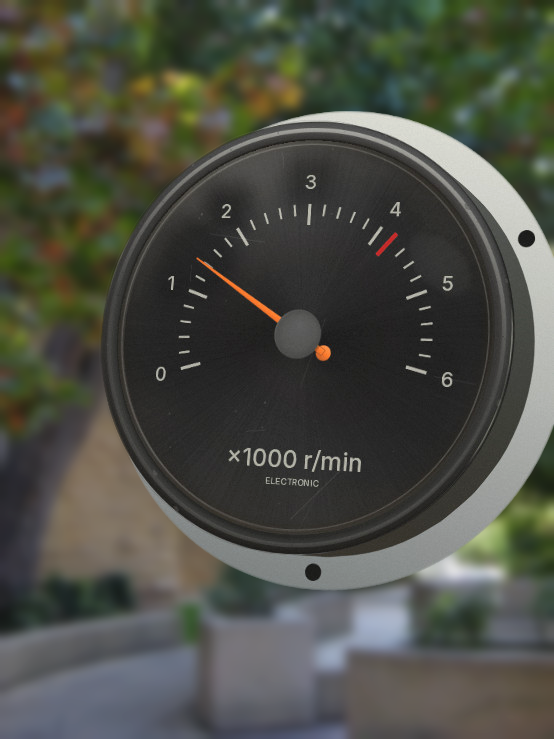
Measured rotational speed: 1400 rpm
